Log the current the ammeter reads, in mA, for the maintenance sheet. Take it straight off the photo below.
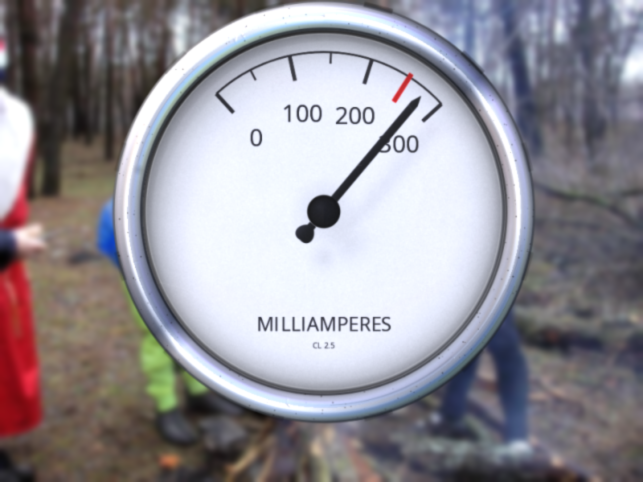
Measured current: 275 mA
